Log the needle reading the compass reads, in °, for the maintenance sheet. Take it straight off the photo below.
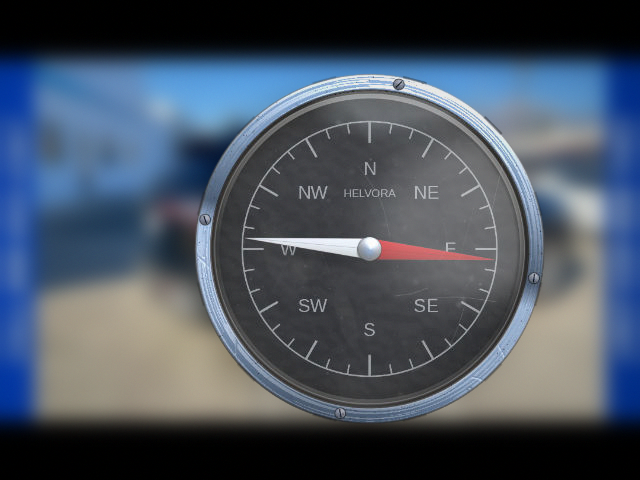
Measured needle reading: 95 °
